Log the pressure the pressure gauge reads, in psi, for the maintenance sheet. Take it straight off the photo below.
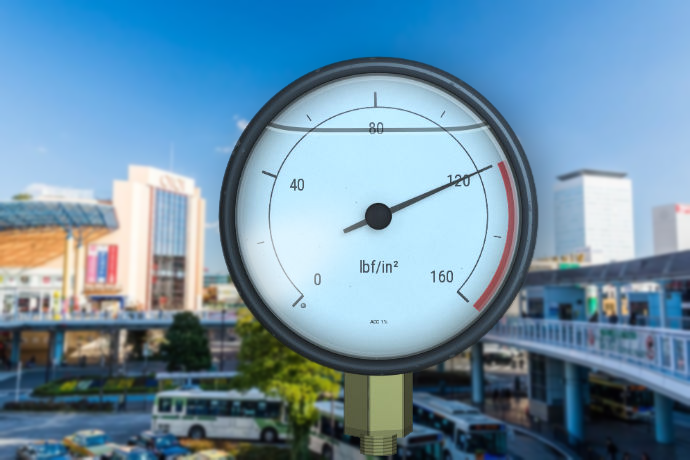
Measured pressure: 120 psi
